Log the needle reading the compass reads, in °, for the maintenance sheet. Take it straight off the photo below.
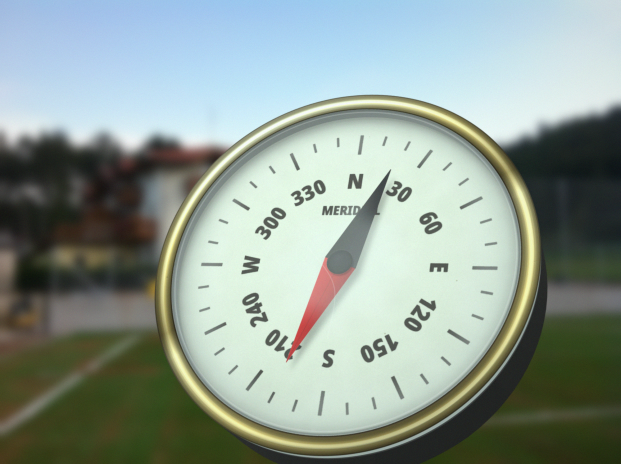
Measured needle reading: 200 °
